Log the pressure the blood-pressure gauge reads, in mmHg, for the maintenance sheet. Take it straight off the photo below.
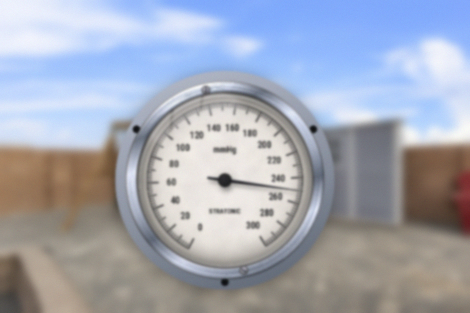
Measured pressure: 250 mmHg
